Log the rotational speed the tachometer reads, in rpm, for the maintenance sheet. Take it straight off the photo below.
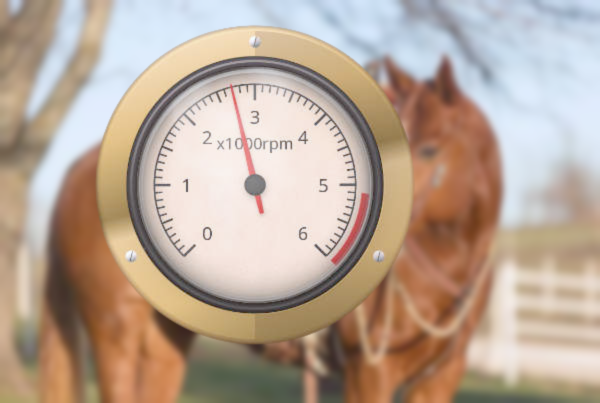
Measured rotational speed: 2700 rpm
